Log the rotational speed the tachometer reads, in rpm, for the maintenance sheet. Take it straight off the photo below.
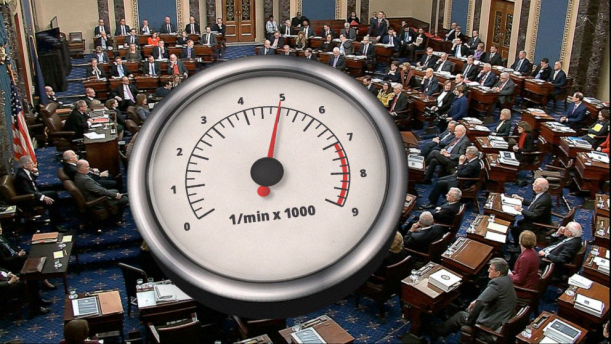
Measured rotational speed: 5000 rpm
